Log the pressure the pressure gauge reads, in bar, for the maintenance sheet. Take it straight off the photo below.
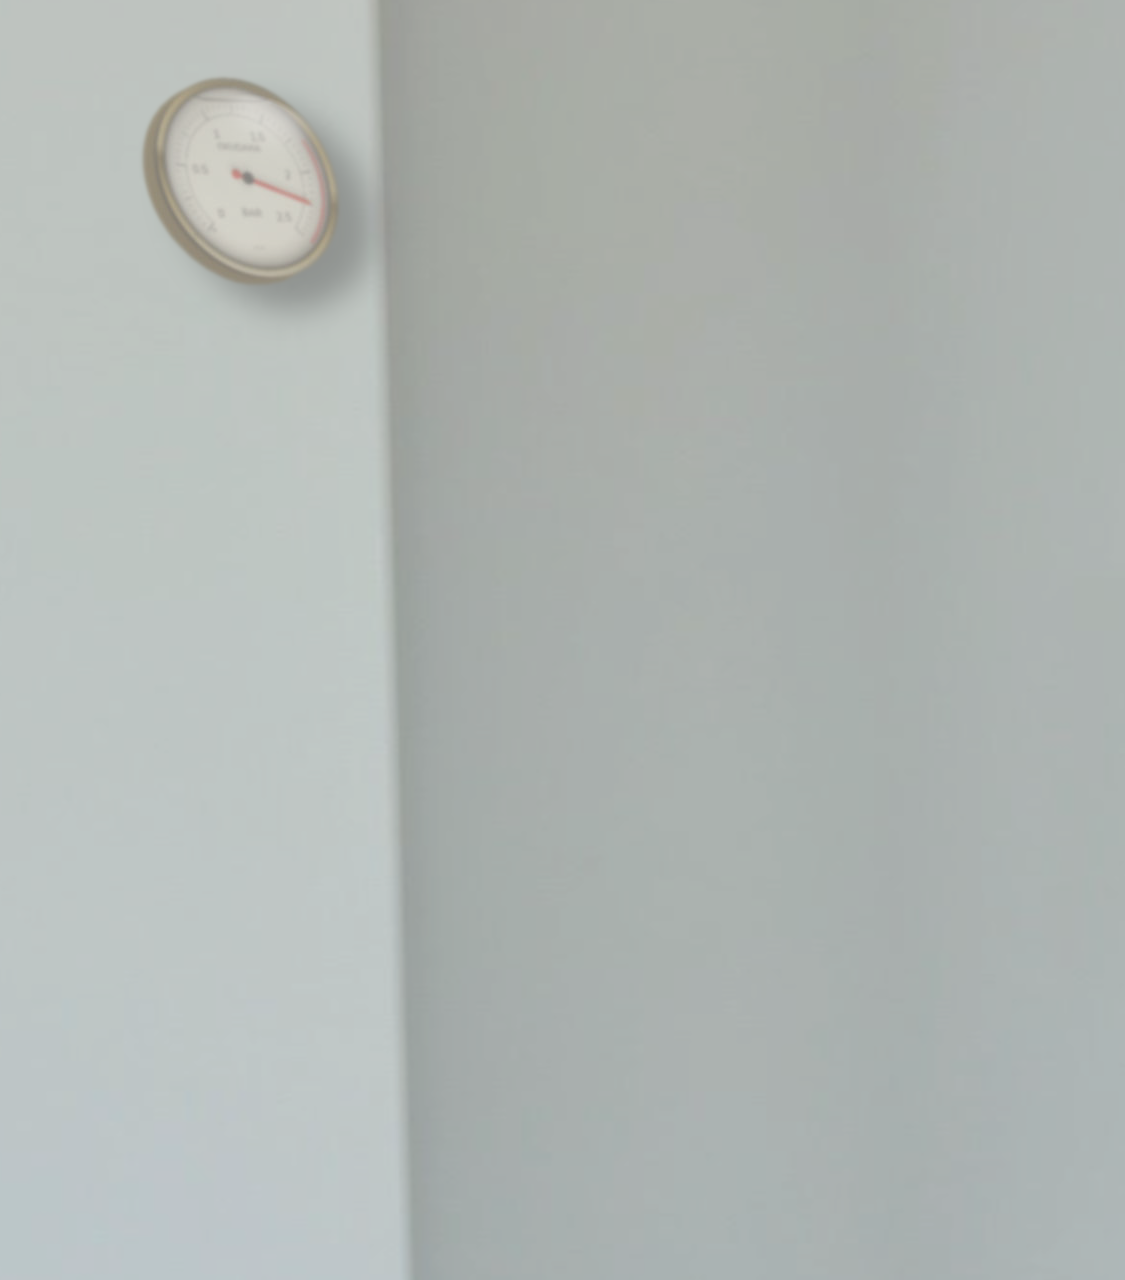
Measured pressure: 2.25 bar
